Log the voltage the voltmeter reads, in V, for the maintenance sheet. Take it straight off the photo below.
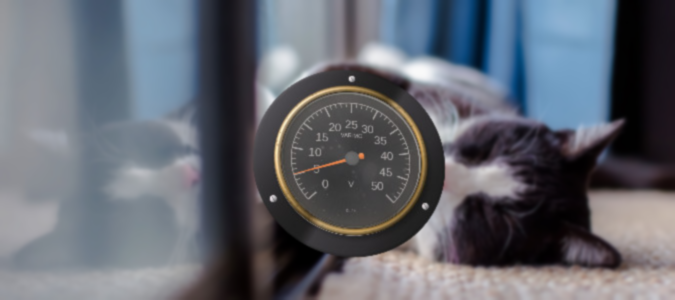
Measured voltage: 5 V
